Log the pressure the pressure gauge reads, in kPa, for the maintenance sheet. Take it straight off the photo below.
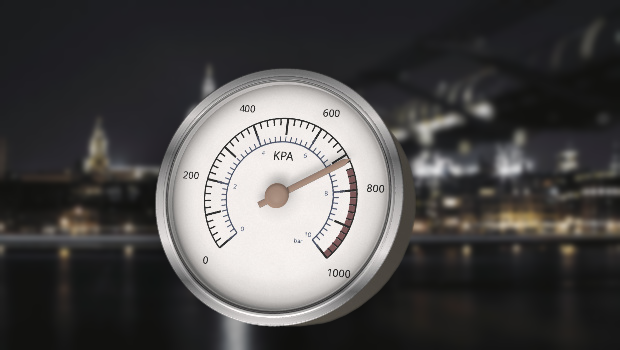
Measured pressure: 720 kPa
